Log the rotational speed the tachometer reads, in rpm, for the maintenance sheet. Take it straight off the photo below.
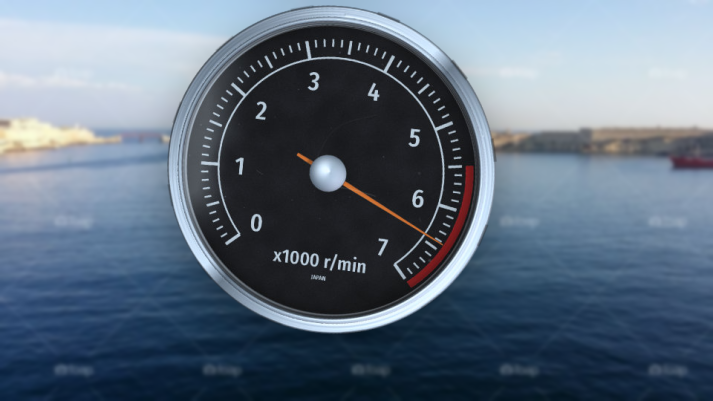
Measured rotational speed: 6400 rpm
